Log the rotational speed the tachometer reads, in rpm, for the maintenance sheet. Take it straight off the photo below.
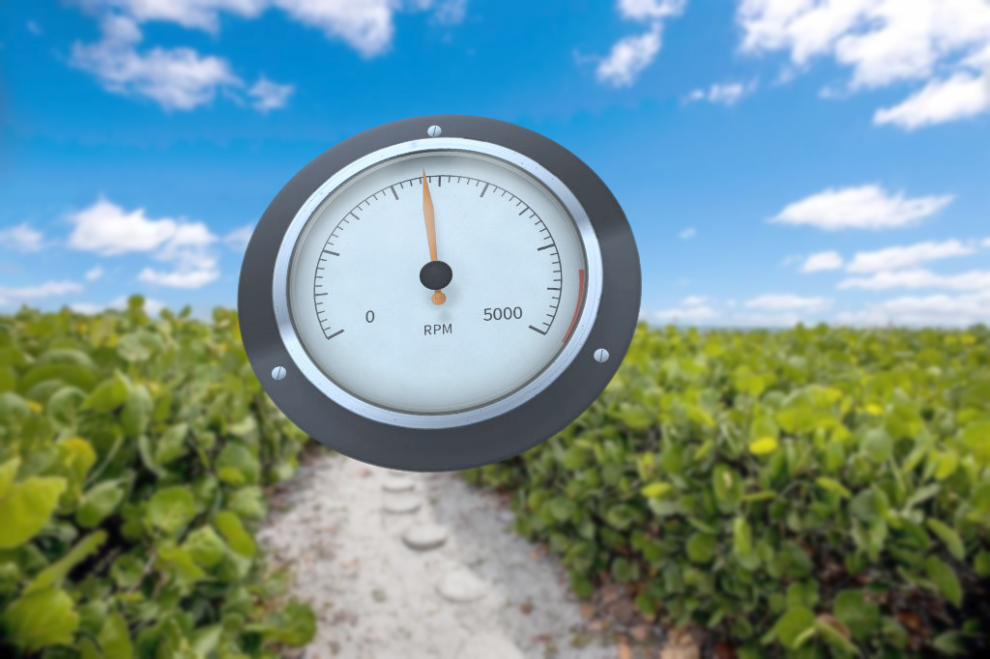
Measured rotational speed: 2350 rpm
